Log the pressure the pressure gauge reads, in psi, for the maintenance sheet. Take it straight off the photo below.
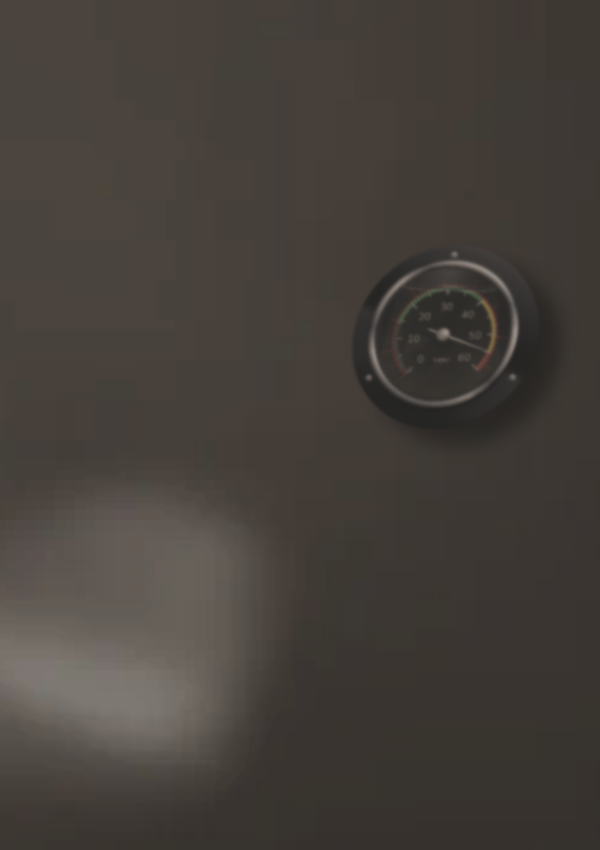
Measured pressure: 55 psi
